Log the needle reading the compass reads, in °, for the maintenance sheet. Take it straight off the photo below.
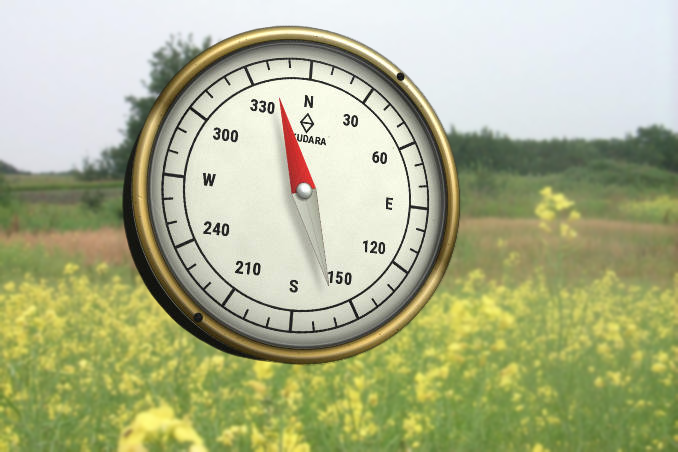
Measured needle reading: 340 °
